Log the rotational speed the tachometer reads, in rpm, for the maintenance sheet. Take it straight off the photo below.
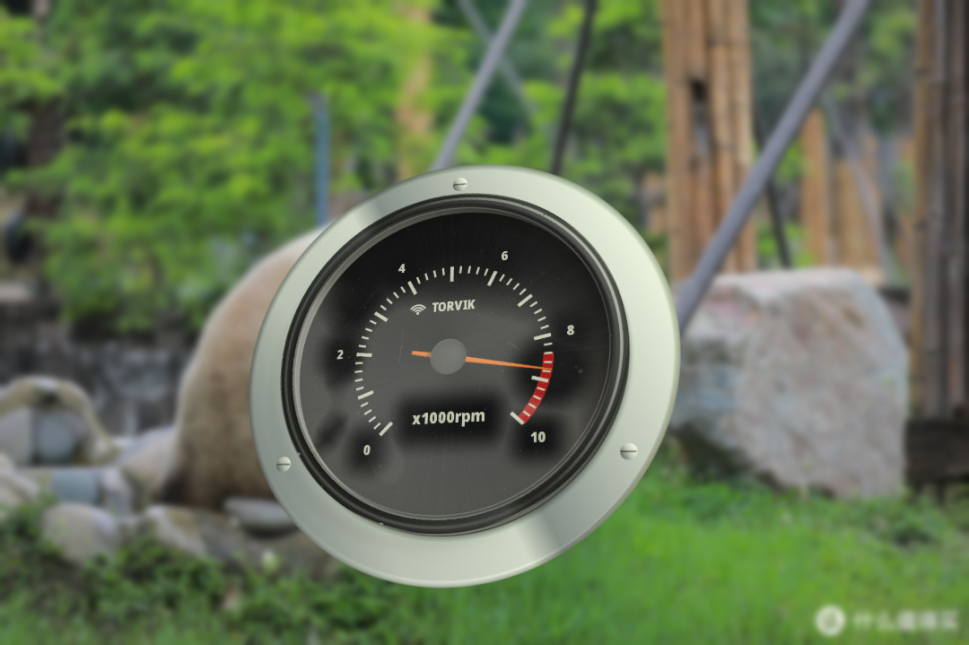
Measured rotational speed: 8800 rpm
